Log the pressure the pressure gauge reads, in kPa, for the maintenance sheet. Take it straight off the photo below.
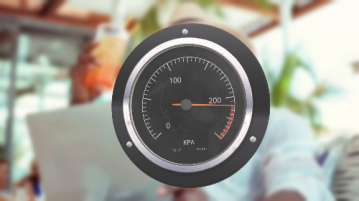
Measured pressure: 210 kPa
